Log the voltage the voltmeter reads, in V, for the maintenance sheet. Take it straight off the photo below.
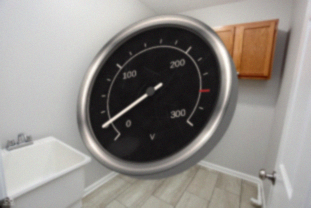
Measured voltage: 20 V
